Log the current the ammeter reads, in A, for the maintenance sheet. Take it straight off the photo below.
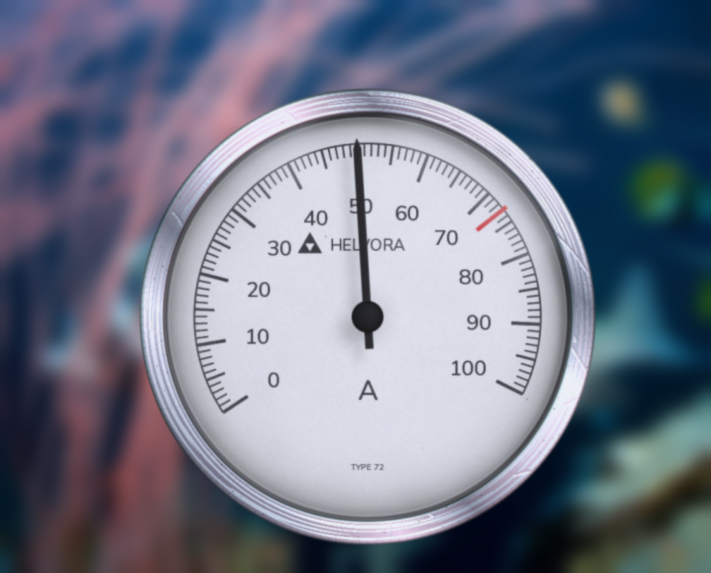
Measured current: 50 A
